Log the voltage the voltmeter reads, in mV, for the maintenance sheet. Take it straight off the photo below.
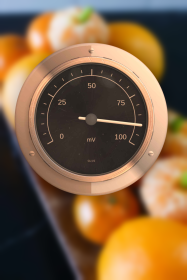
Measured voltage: 90 mV
